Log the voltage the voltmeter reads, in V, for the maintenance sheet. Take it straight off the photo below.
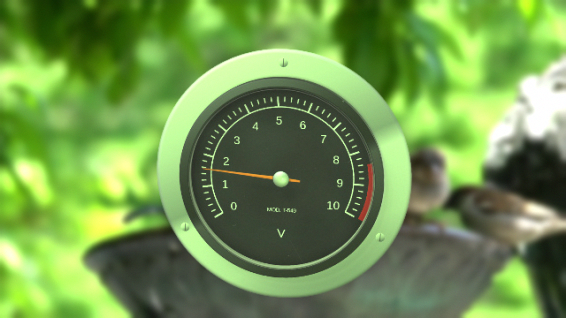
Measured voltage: 1.6 V
